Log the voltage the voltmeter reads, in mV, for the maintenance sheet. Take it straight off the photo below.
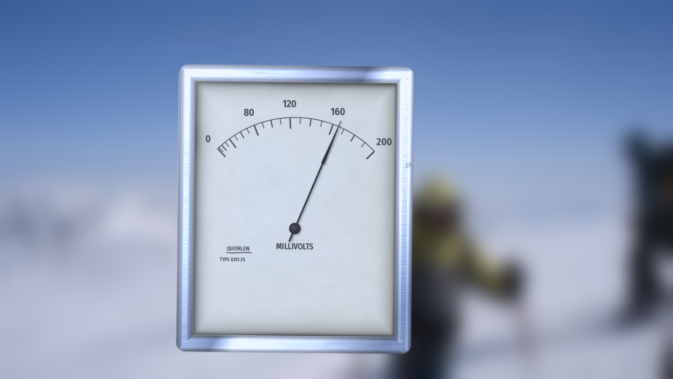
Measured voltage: 165 mV
